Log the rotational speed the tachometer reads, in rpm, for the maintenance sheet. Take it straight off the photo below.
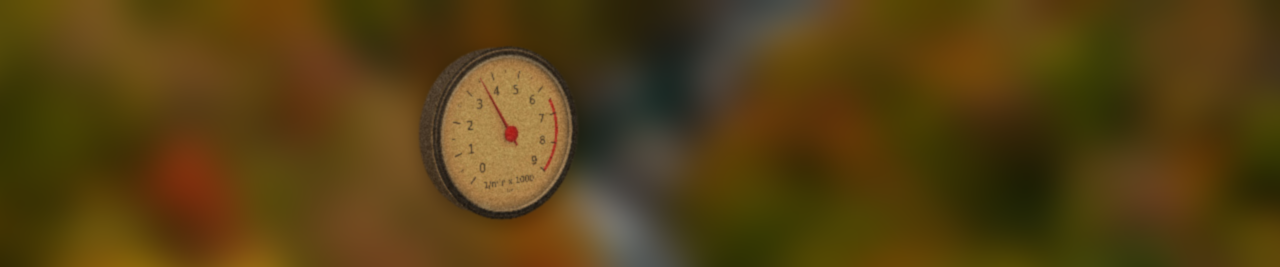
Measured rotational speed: 3500 rpm
